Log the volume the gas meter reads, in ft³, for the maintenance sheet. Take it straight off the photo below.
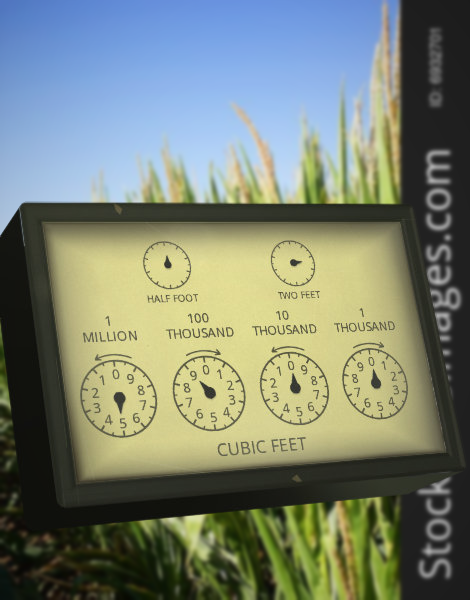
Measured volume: 490000 ft³
